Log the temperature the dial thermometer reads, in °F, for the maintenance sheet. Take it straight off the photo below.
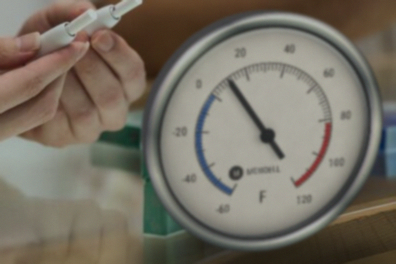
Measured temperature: 10 °F
